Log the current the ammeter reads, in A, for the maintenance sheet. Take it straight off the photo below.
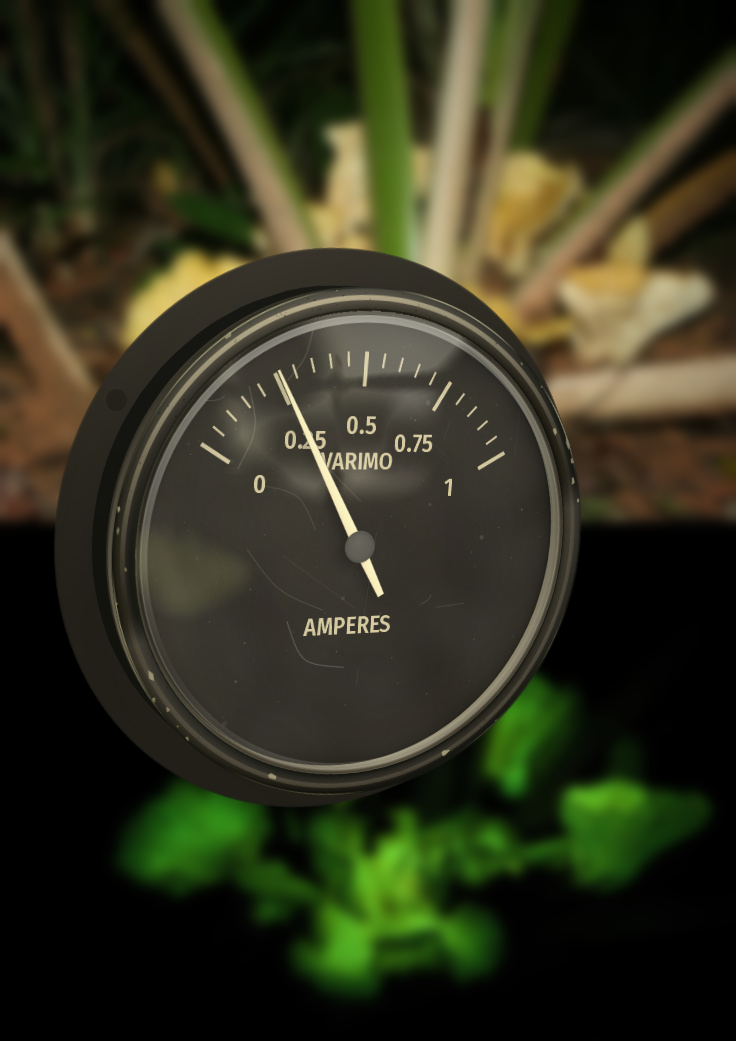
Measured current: 0.25 A
